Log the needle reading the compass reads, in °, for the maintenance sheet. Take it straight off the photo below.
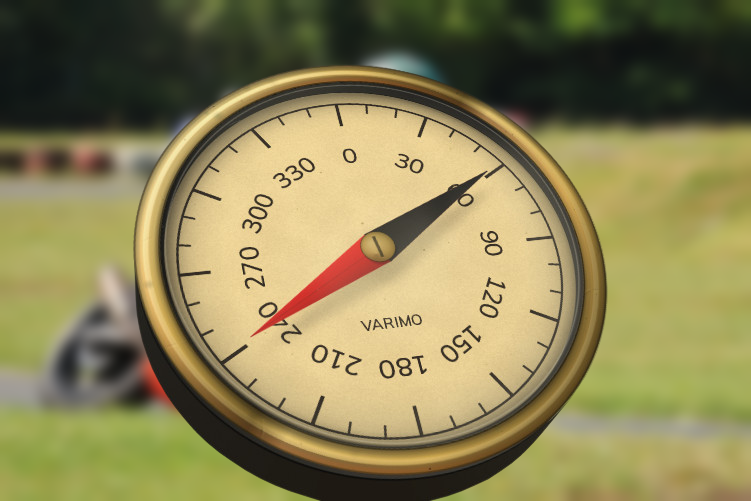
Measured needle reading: 240 °
